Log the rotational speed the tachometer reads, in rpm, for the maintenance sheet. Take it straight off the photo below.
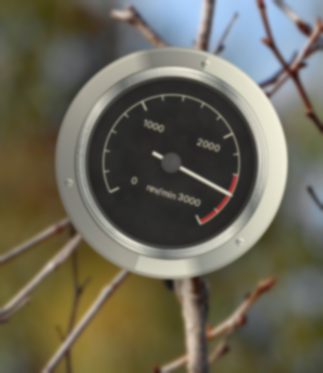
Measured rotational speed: 2600 rpm
